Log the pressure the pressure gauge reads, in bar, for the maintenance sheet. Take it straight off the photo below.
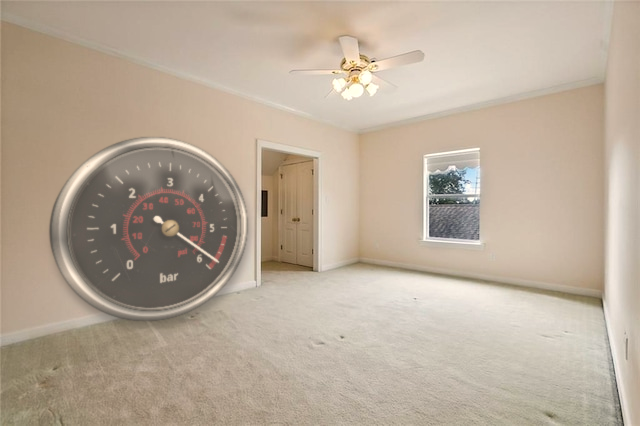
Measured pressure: 5.8 bar
